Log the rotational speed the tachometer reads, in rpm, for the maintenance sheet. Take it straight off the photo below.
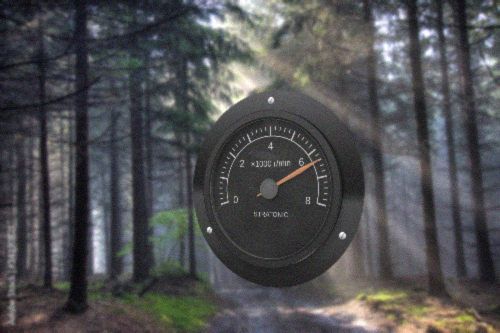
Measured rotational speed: 6400 rpm
